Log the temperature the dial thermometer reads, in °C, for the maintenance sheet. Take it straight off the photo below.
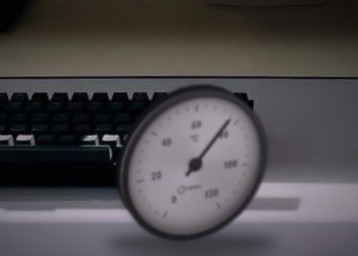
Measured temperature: 76 °C
